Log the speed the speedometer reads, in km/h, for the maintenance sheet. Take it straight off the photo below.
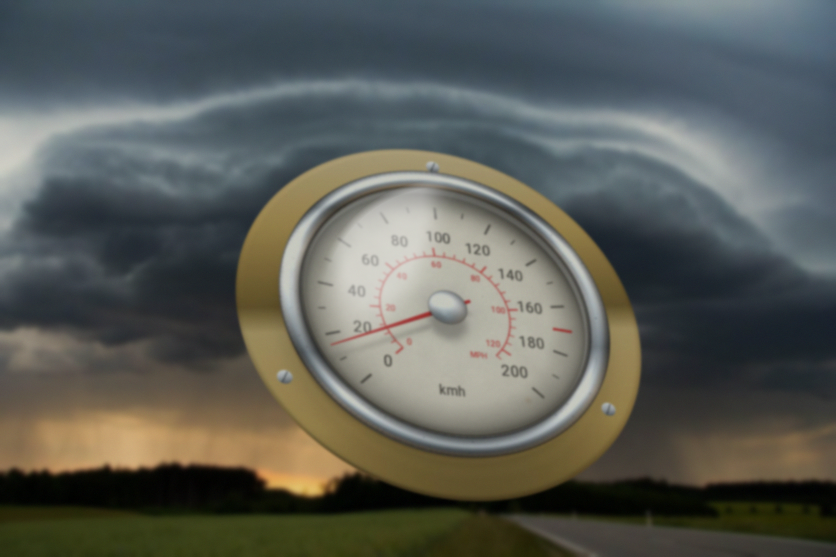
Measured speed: 15 km/h
